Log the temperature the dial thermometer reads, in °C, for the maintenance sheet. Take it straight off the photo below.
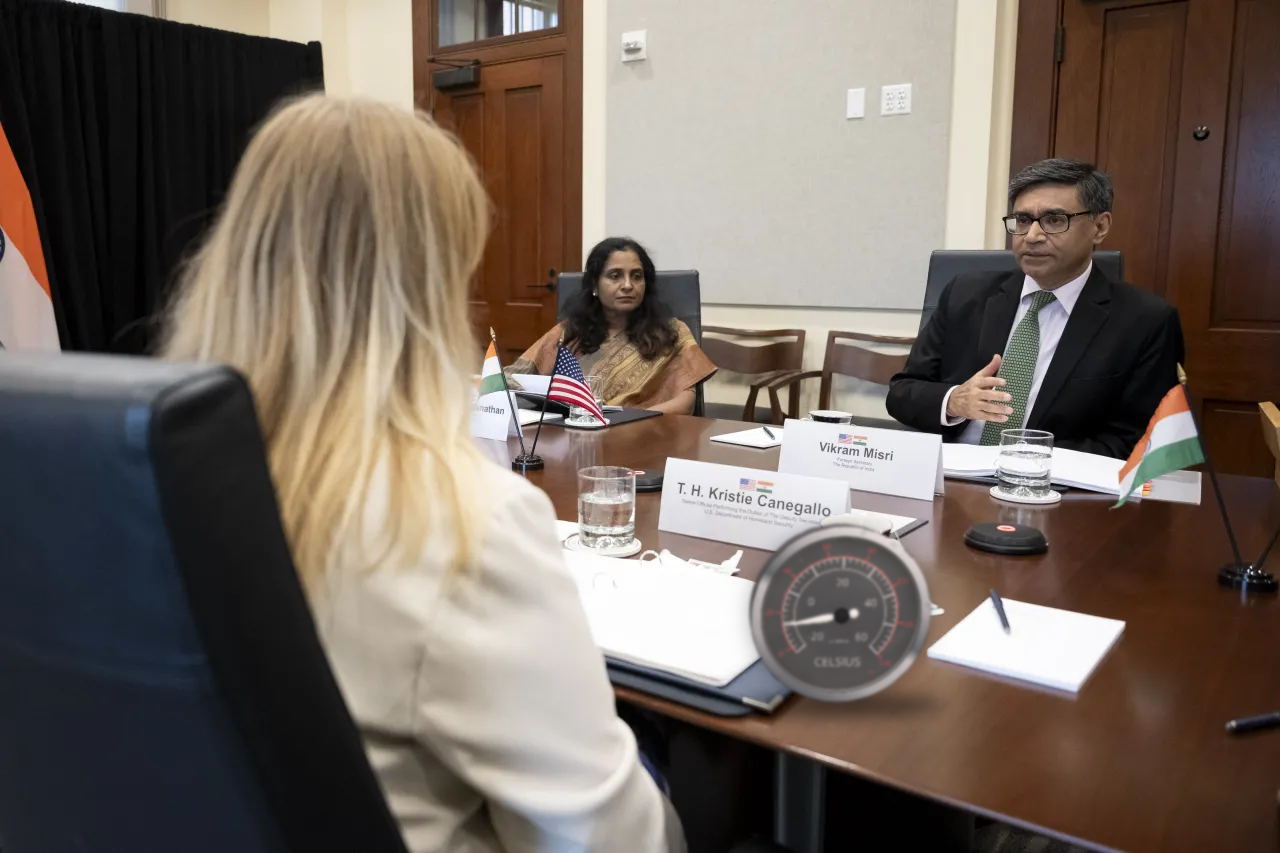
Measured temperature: -10 °C
